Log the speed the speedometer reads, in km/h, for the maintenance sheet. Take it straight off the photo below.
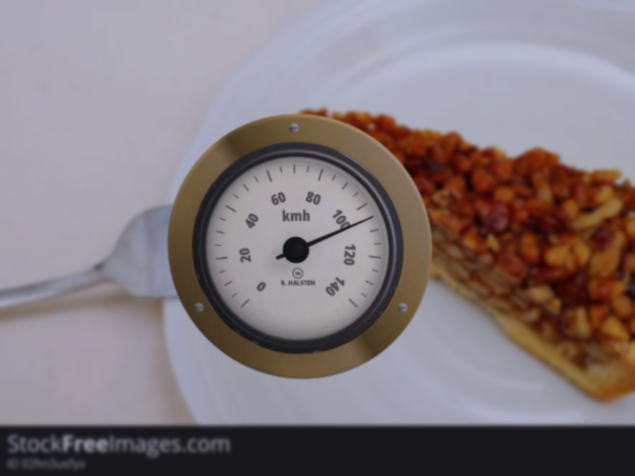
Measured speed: 105 km/h
